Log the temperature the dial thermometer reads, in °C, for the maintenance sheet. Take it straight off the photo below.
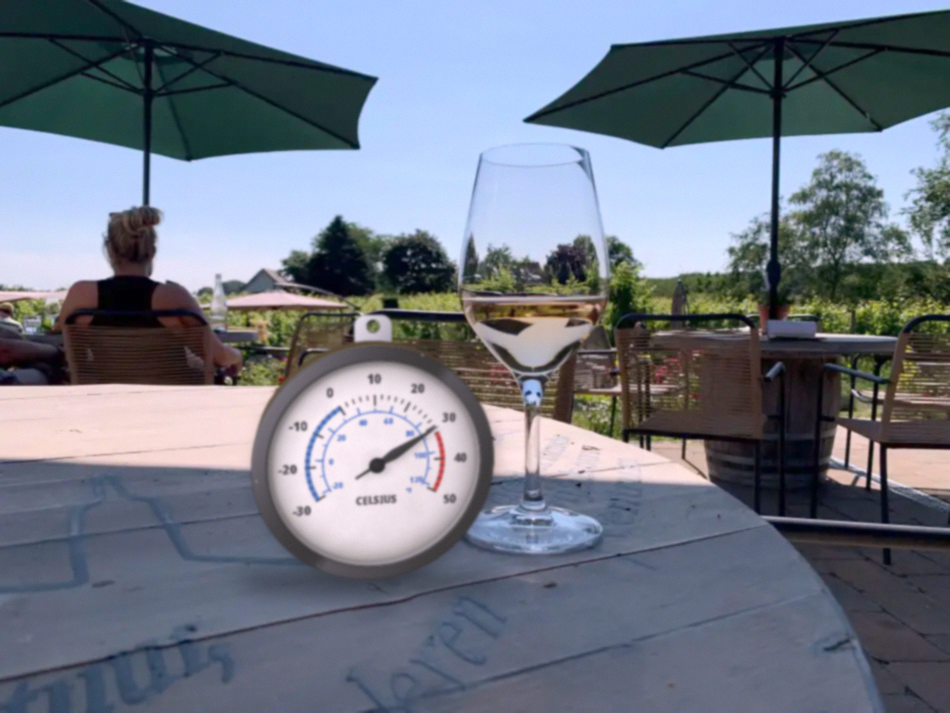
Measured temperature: 30 °C
